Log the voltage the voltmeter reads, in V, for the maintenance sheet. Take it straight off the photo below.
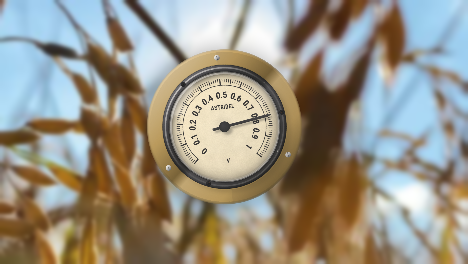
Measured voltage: 0.8 V
